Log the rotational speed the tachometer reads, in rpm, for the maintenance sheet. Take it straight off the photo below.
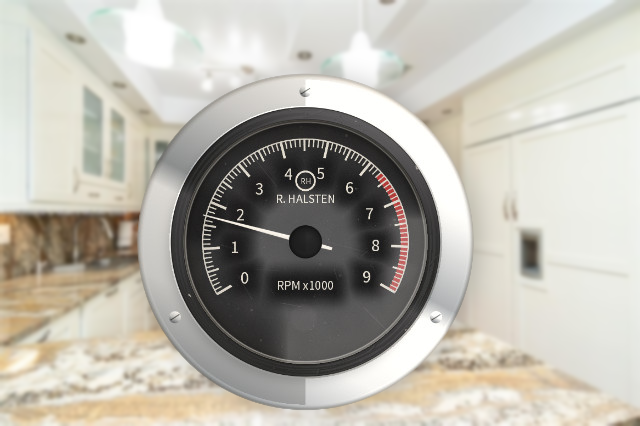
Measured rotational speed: 1700 rpm
